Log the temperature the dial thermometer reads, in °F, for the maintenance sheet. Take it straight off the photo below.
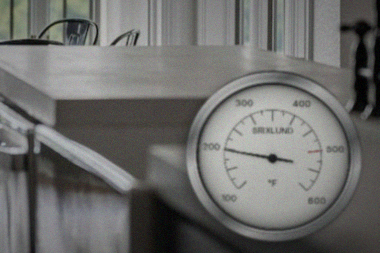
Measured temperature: 200 °F
